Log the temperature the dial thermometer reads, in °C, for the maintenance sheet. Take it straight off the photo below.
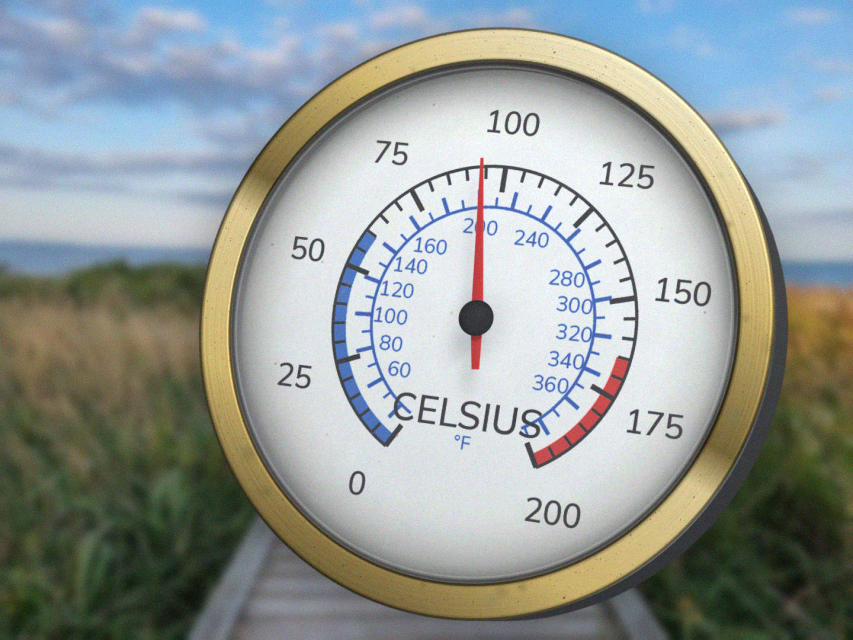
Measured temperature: 95 °C
